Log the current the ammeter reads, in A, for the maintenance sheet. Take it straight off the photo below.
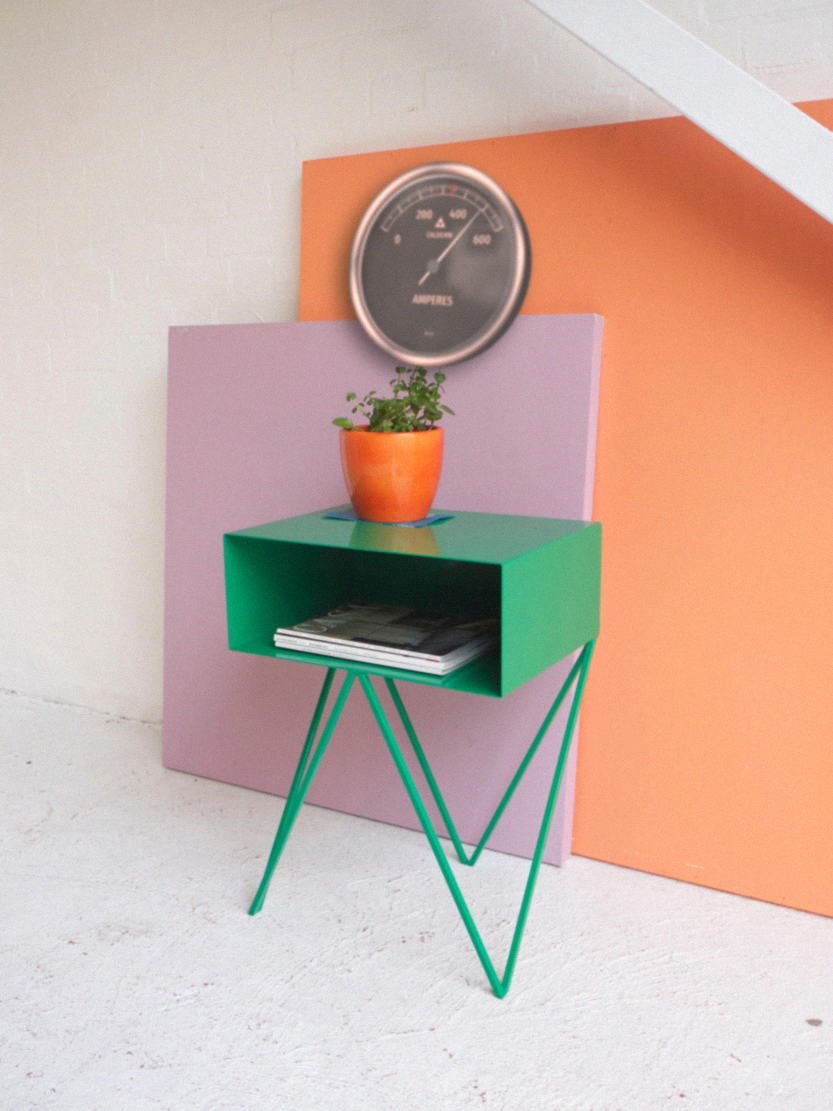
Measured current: 500 A
